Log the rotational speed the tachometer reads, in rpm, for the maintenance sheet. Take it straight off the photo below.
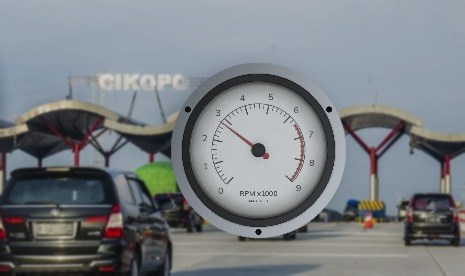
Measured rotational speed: 2800 rpm
